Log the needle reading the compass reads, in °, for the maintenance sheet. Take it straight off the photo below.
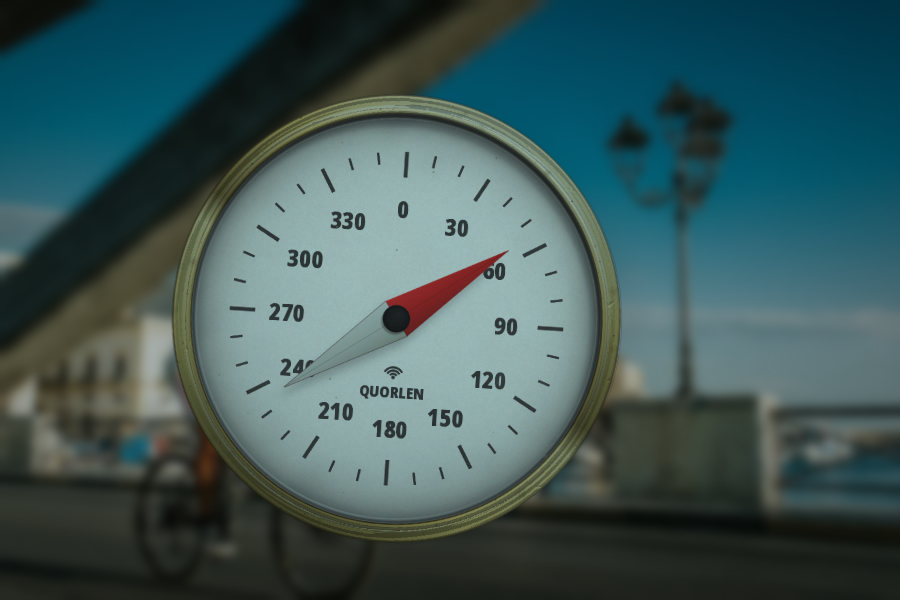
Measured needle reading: 55 °
